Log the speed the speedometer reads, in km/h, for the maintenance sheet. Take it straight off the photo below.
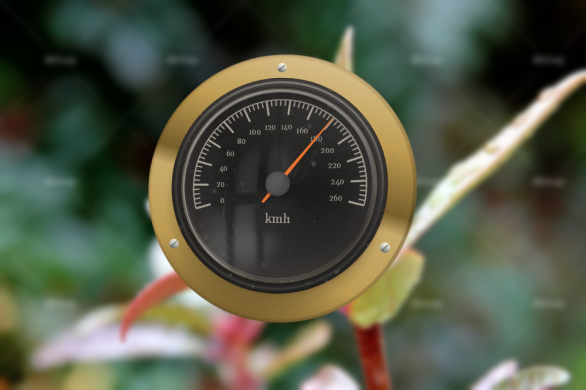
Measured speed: 180 km/h
